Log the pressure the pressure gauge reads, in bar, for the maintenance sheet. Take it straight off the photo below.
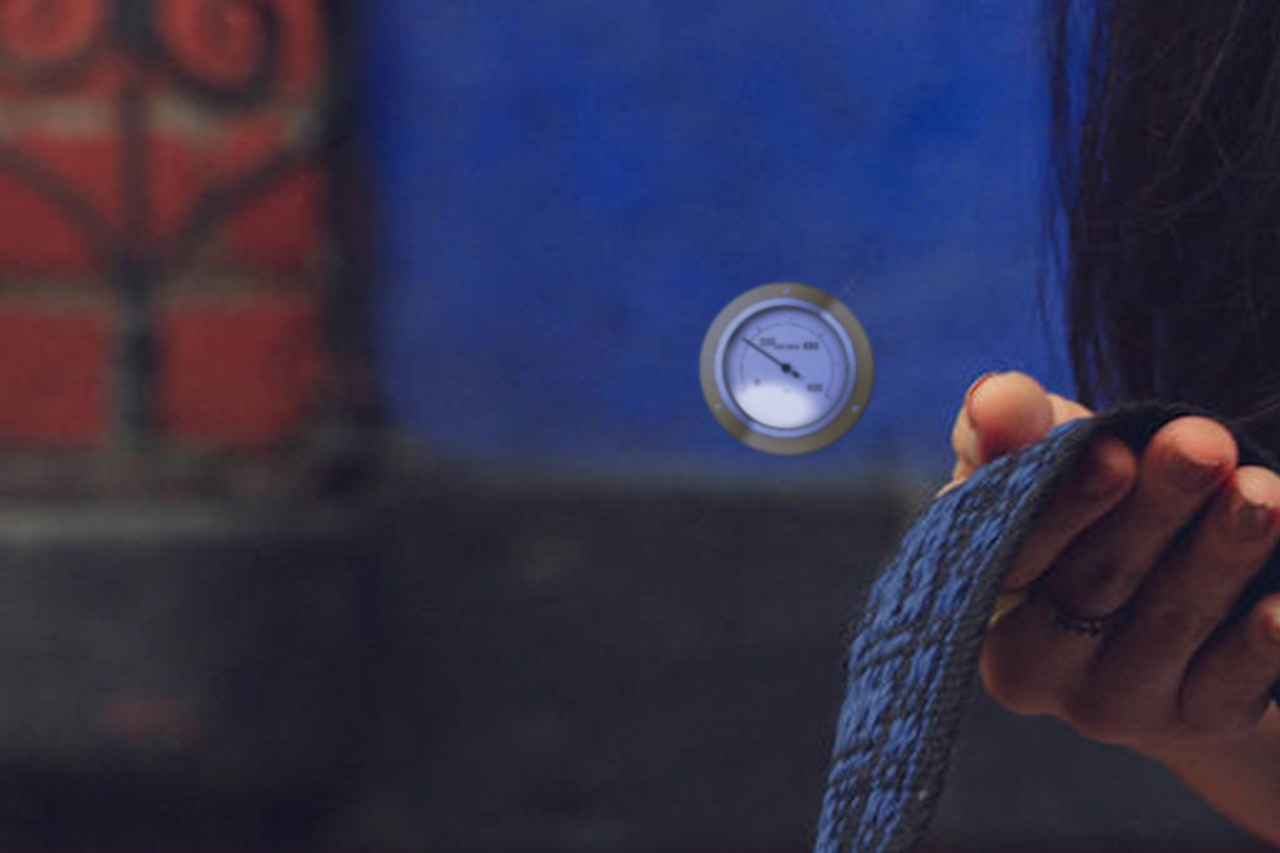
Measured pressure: 150 bar
